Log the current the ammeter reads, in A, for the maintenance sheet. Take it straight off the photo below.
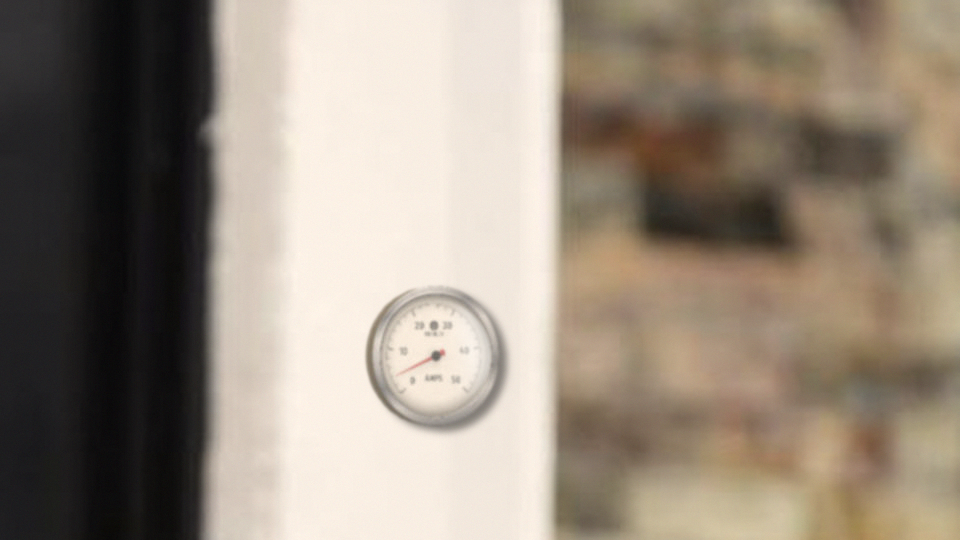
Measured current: 4 A
